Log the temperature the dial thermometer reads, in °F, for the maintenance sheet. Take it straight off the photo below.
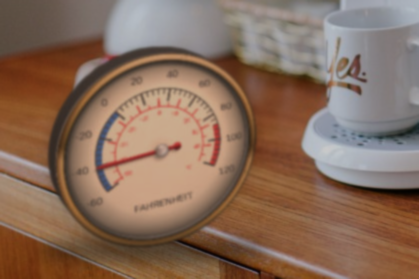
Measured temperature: -40 °F
